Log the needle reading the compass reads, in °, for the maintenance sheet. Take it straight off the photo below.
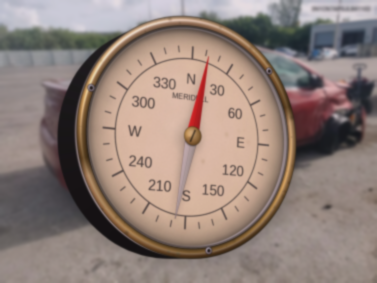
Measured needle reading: 10 °
